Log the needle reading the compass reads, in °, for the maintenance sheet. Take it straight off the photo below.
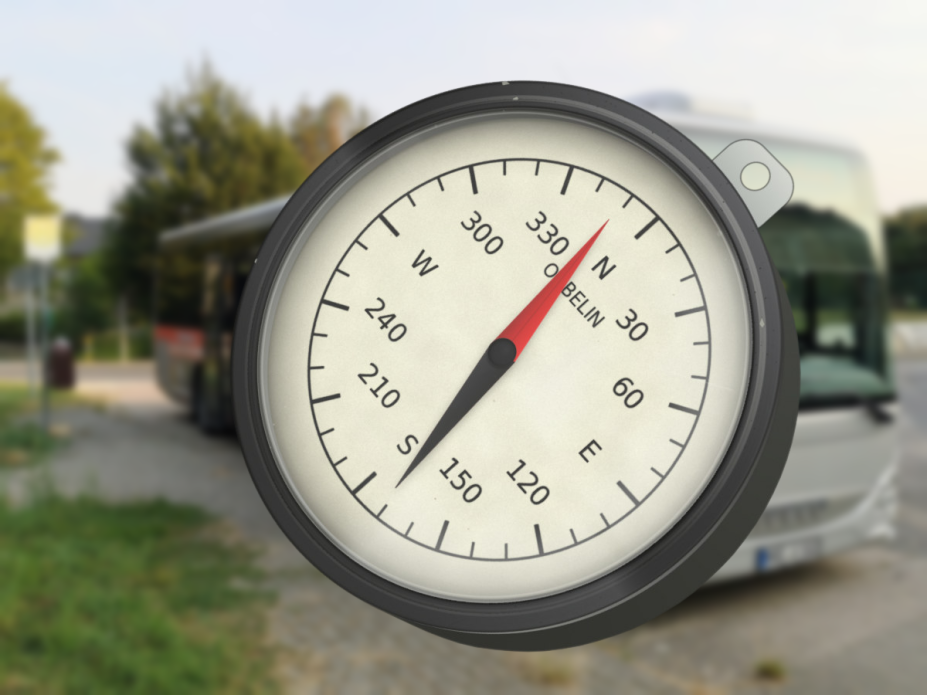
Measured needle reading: 350 °
